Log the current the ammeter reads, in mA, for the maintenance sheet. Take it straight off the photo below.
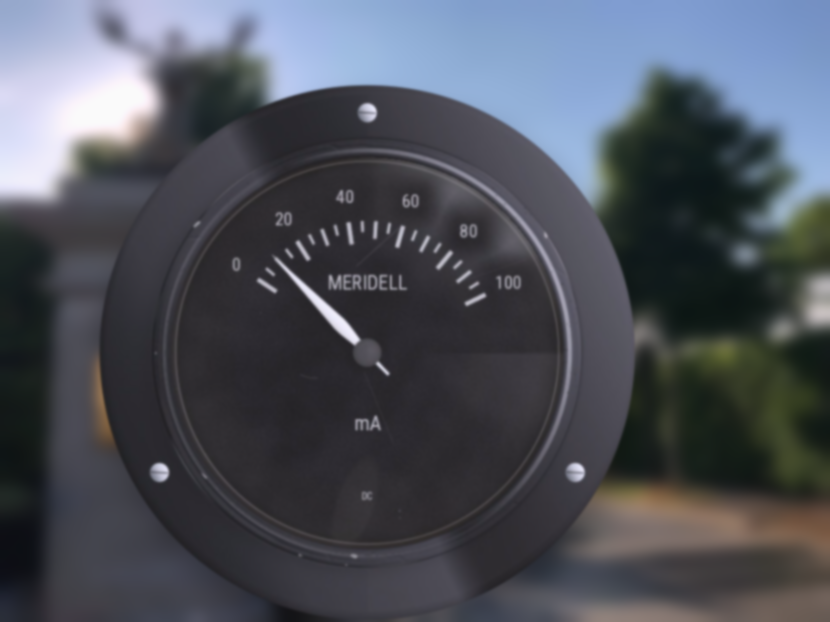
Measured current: 10 mA
